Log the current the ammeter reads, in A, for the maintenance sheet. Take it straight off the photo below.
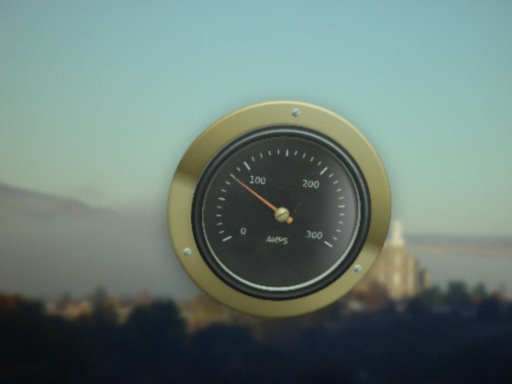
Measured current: 80 A
